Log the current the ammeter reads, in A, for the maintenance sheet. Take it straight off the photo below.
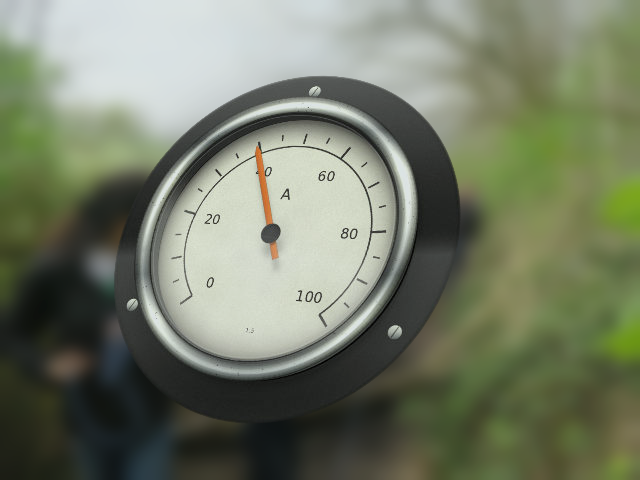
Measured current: 40 A
